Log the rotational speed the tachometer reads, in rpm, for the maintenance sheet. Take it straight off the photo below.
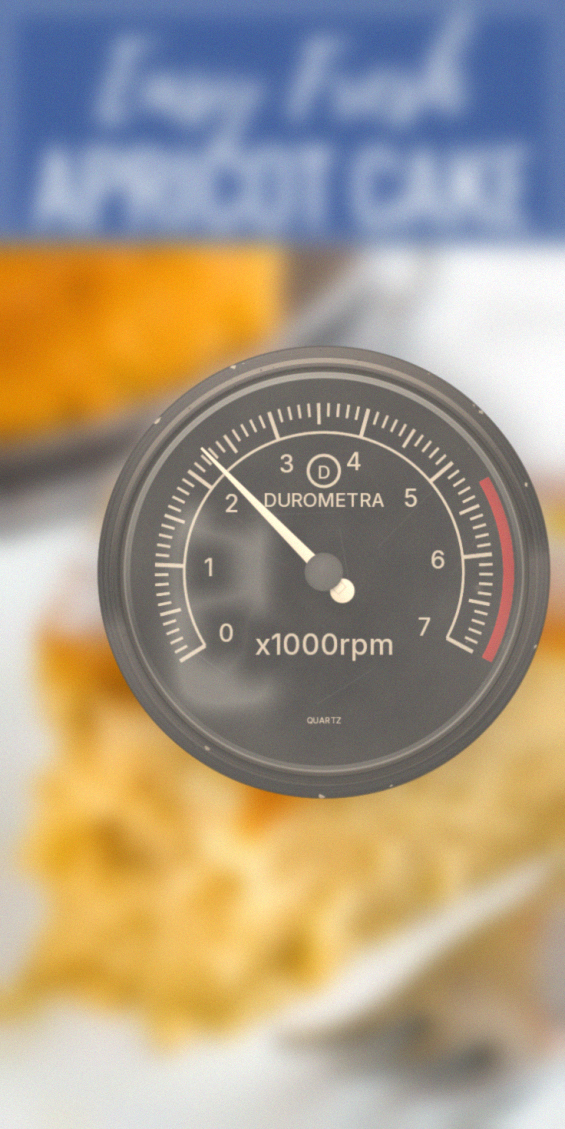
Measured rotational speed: 2250 rpm
